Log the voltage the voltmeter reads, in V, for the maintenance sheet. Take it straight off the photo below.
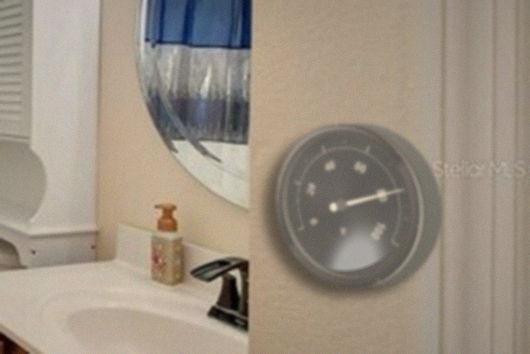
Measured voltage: 80 V
